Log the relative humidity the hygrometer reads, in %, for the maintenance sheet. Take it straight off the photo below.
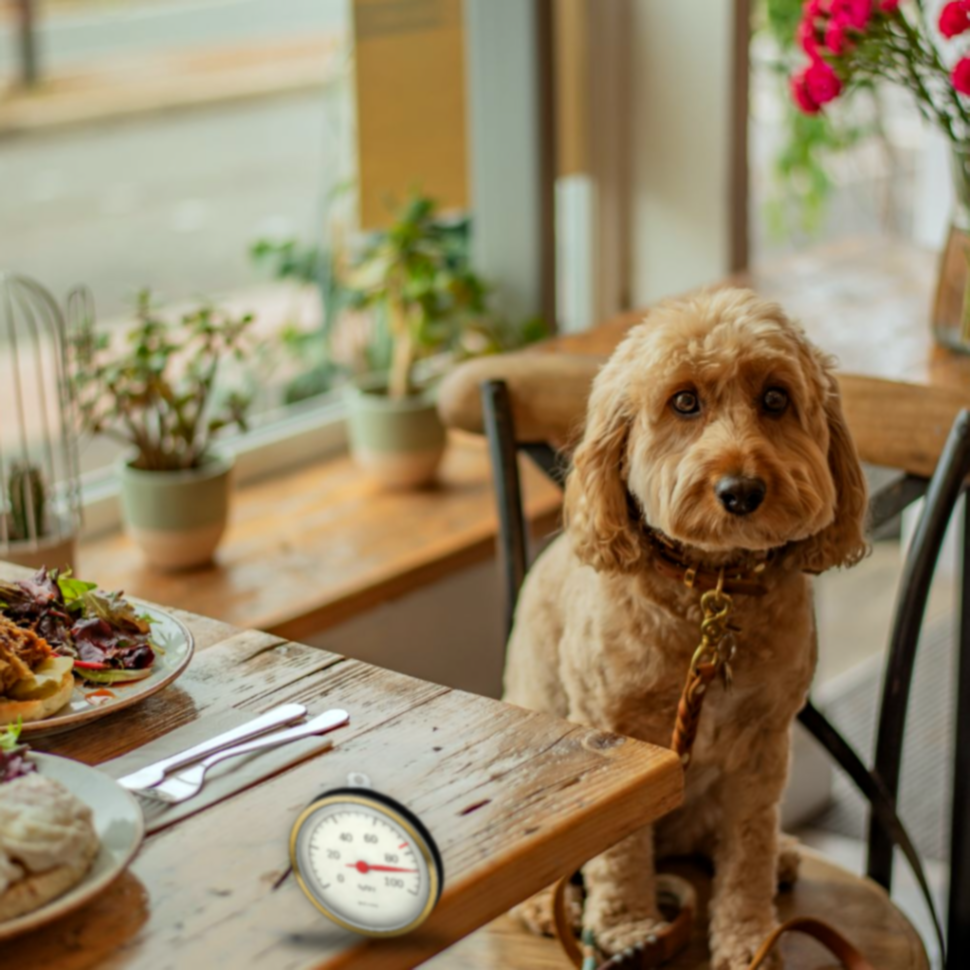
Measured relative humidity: 88 %
